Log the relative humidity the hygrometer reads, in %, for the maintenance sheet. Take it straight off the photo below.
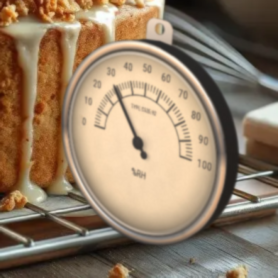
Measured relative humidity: 30 %
